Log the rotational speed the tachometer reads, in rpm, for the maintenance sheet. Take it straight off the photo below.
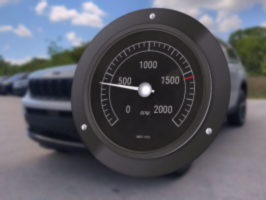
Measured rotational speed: 400 rpm
